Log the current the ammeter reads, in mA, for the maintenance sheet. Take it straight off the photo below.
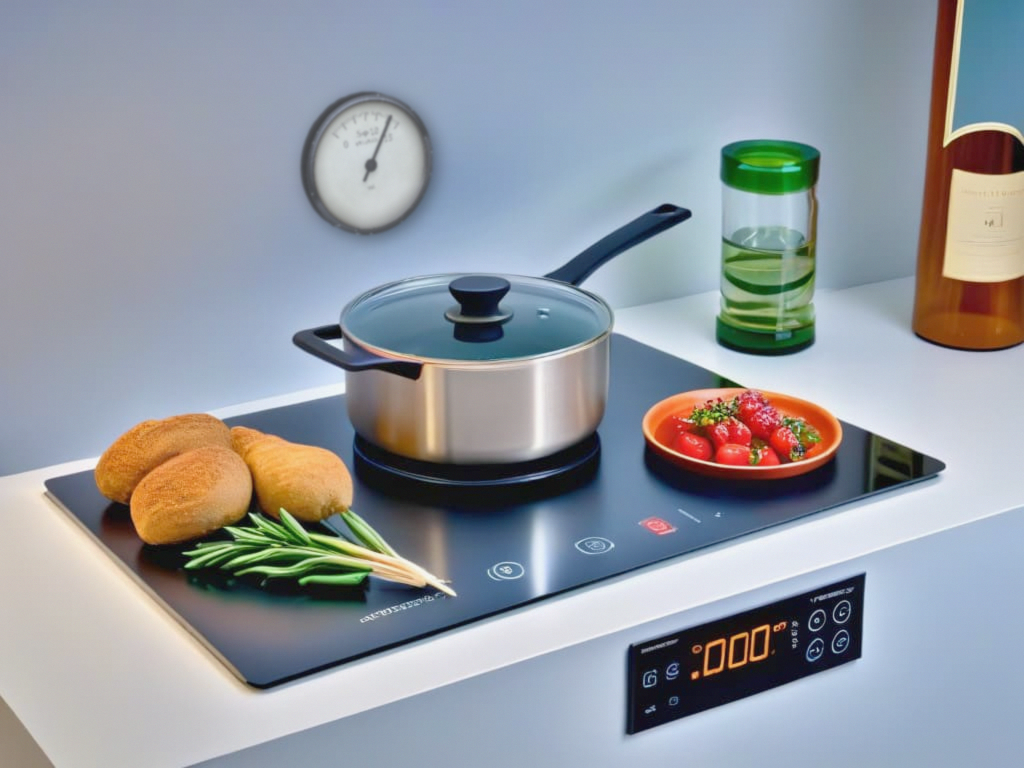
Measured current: 12.5 mA
